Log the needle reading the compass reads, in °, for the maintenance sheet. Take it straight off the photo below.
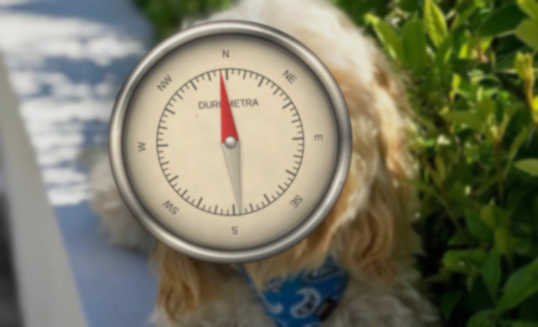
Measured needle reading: 355 °
